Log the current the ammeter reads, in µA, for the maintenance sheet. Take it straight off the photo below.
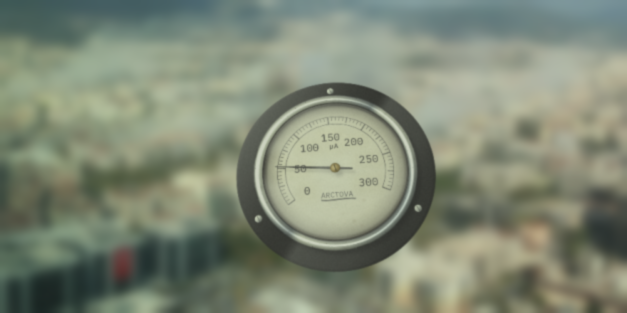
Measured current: 50 µA
